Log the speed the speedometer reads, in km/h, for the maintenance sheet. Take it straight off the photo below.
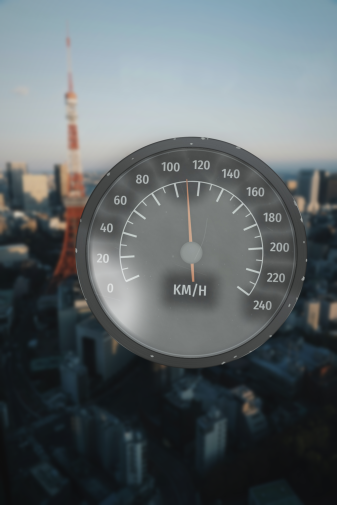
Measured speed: 110 km/h
